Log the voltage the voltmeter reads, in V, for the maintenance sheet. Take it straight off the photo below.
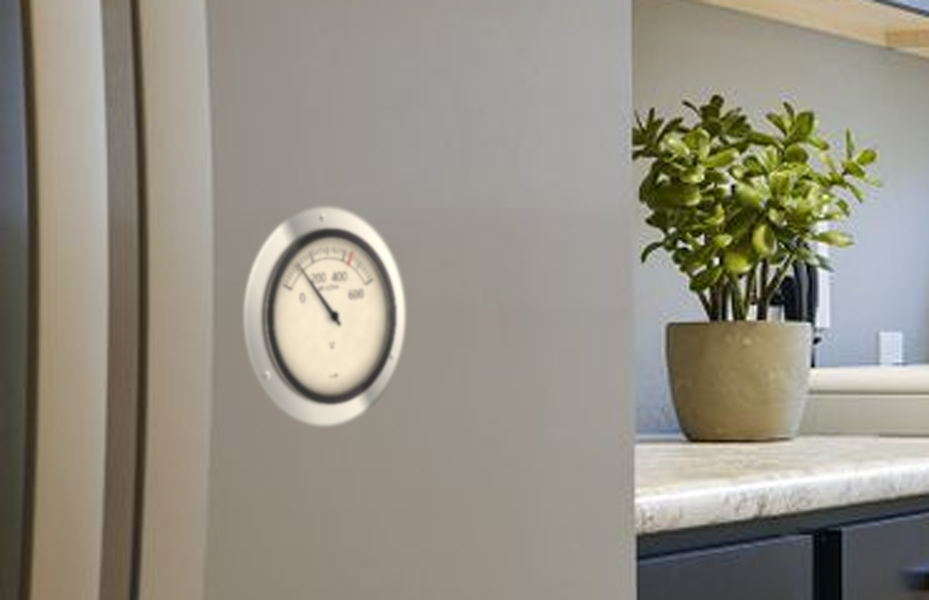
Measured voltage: 100 V
